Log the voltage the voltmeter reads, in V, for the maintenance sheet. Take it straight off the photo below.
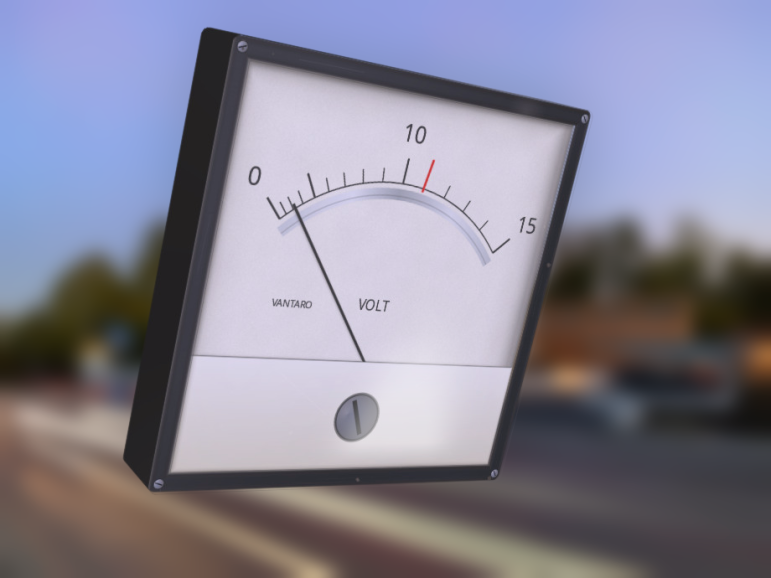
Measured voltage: 3 V
